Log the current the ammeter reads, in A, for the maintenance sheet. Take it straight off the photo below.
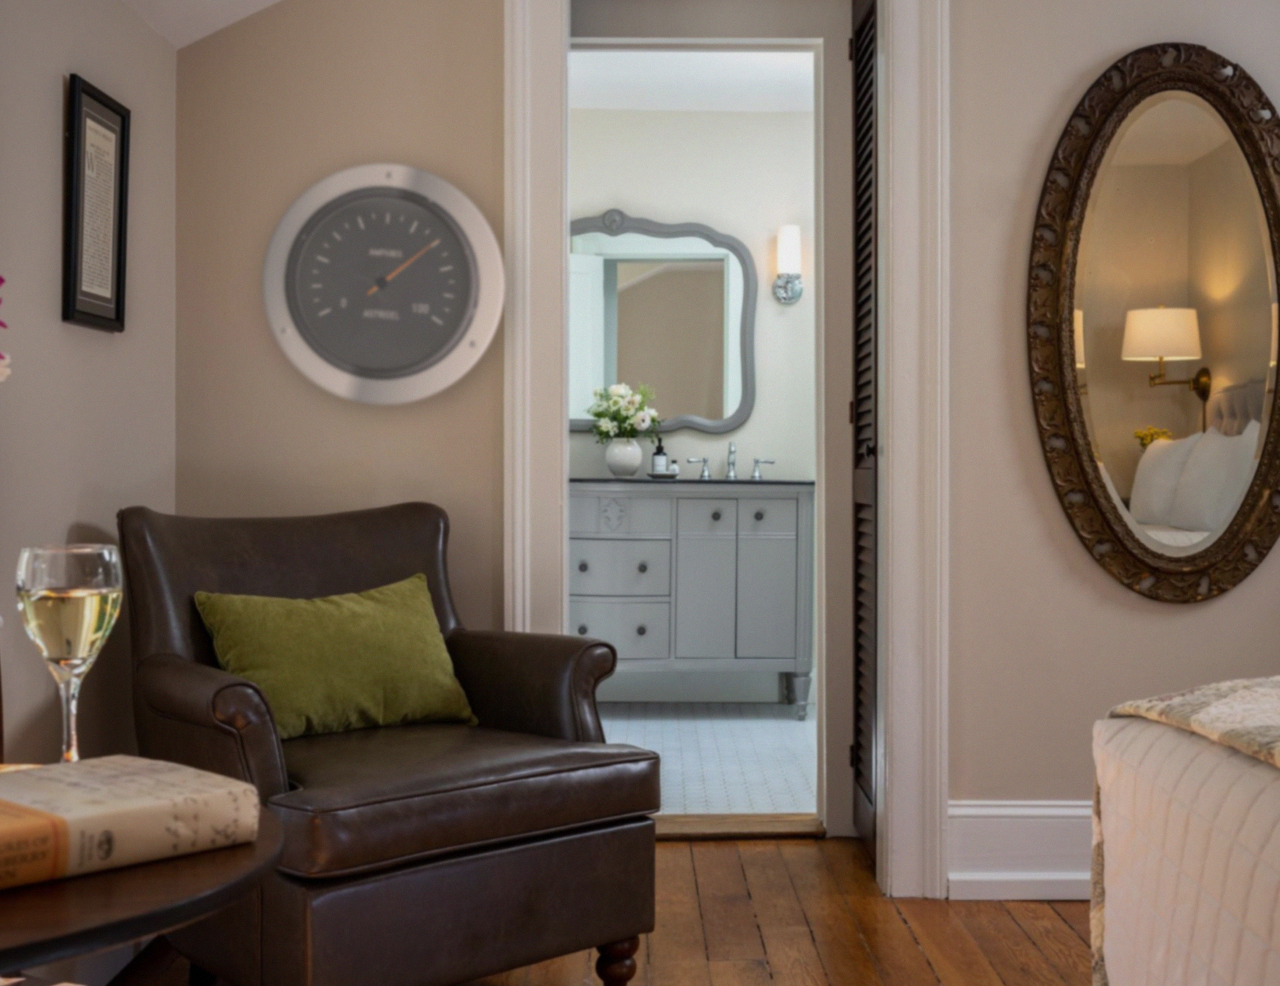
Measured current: 70 A
